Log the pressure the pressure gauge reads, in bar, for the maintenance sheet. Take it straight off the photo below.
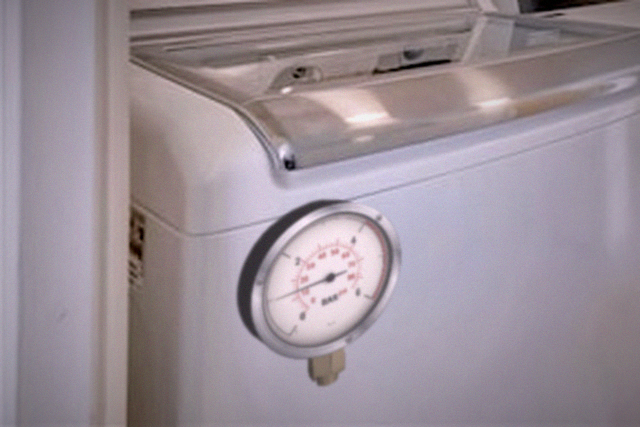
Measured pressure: 1 bar
